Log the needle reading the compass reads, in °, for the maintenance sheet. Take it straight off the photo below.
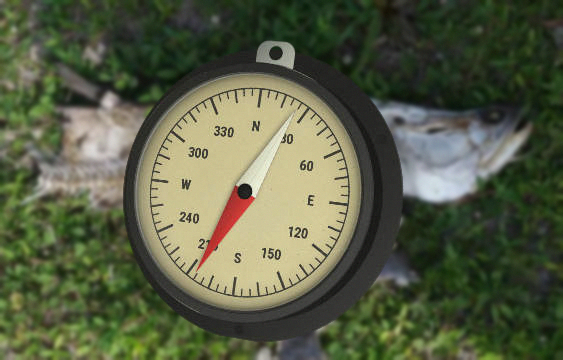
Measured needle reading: 205 °
